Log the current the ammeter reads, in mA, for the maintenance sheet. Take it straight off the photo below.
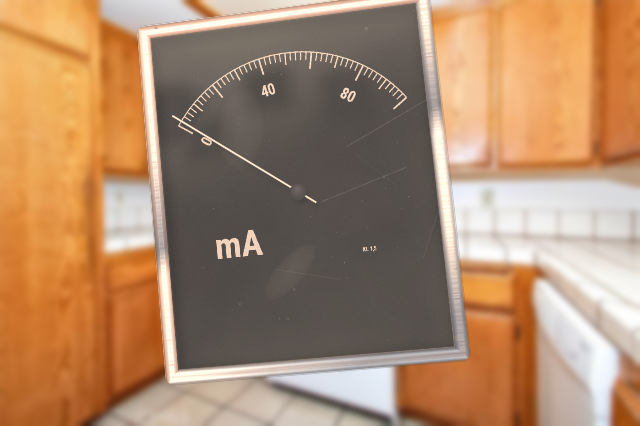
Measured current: 2 mA
